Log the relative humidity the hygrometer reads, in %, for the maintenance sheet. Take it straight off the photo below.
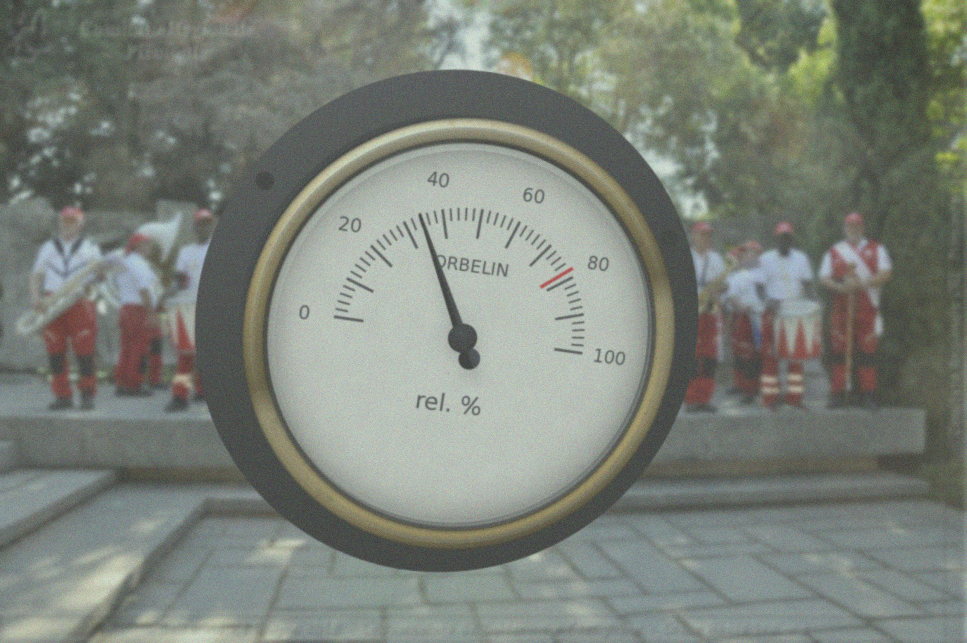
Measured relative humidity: 34 %
